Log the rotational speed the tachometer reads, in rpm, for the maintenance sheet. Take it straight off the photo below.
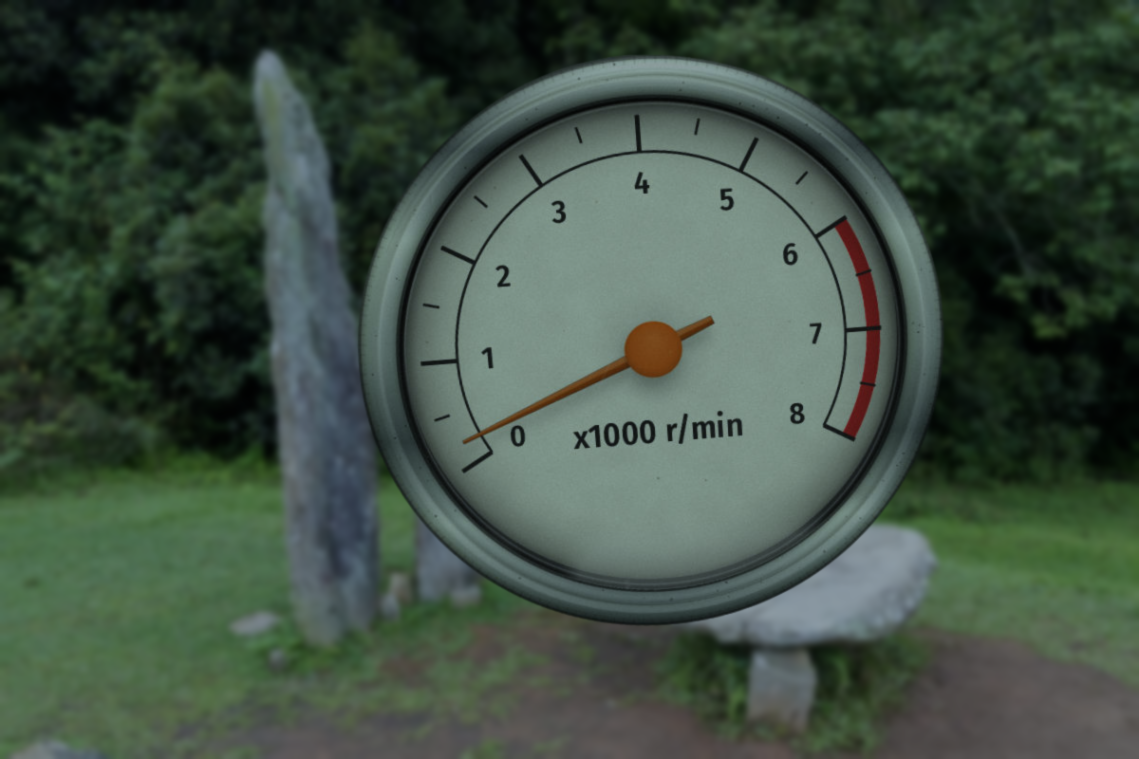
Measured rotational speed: 250 rpm
